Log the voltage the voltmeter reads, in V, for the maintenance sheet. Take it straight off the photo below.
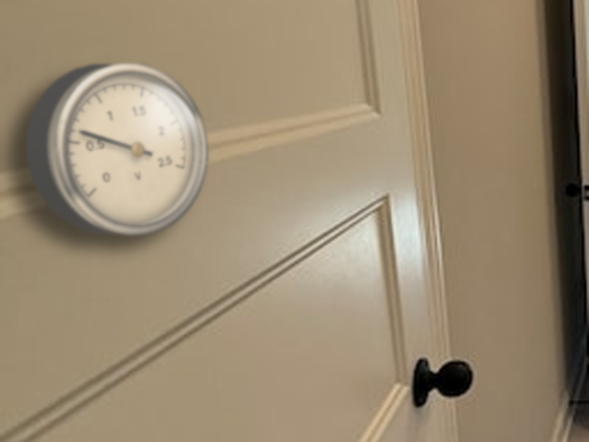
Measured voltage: 0.6 V
